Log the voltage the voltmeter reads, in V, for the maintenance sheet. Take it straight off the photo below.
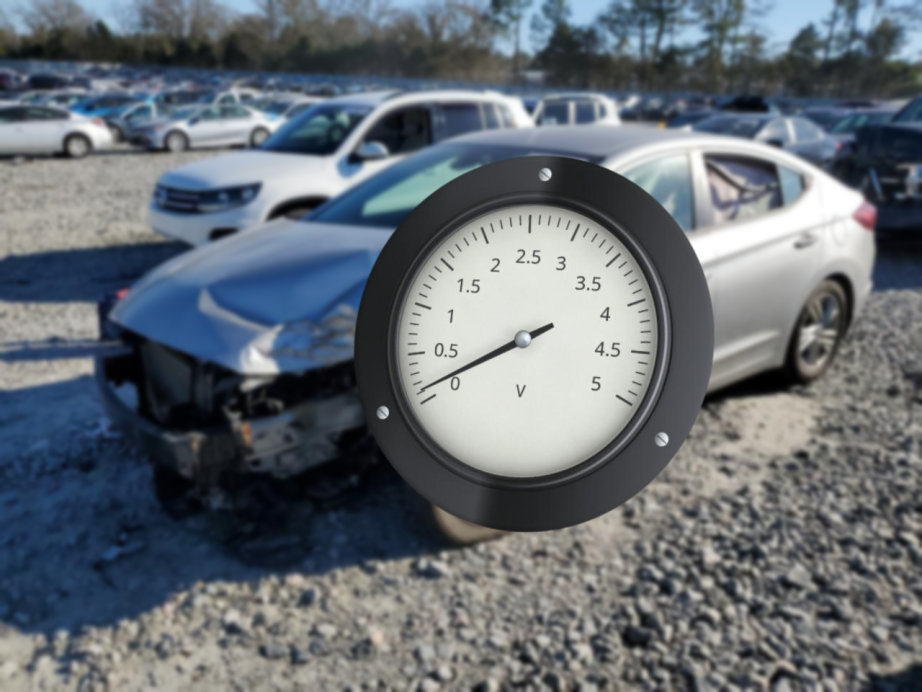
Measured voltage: 0.1 V
